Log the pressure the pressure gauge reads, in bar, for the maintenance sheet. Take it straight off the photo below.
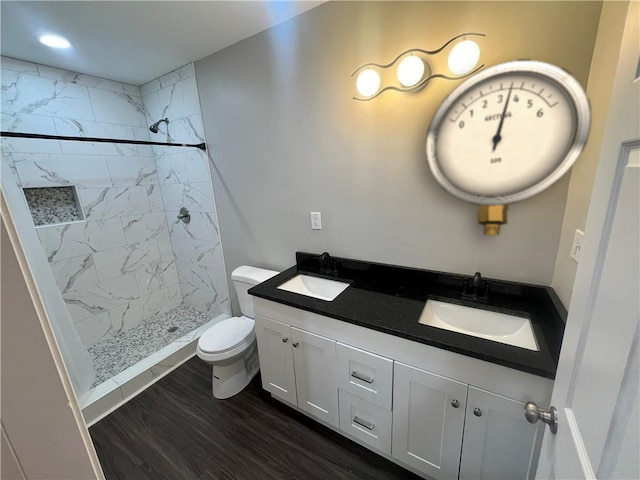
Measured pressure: 3.5 bar
